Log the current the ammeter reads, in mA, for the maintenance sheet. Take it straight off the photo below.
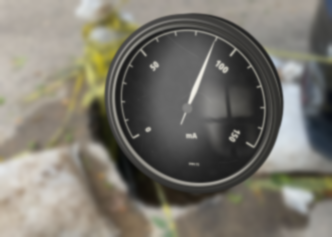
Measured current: 90 mA
